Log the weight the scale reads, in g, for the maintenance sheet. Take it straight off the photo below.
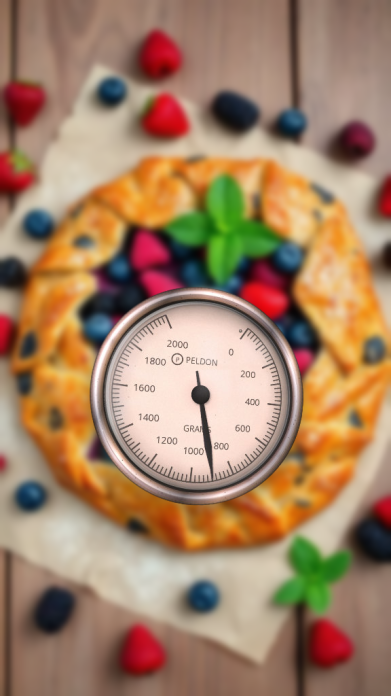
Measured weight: 900 g
